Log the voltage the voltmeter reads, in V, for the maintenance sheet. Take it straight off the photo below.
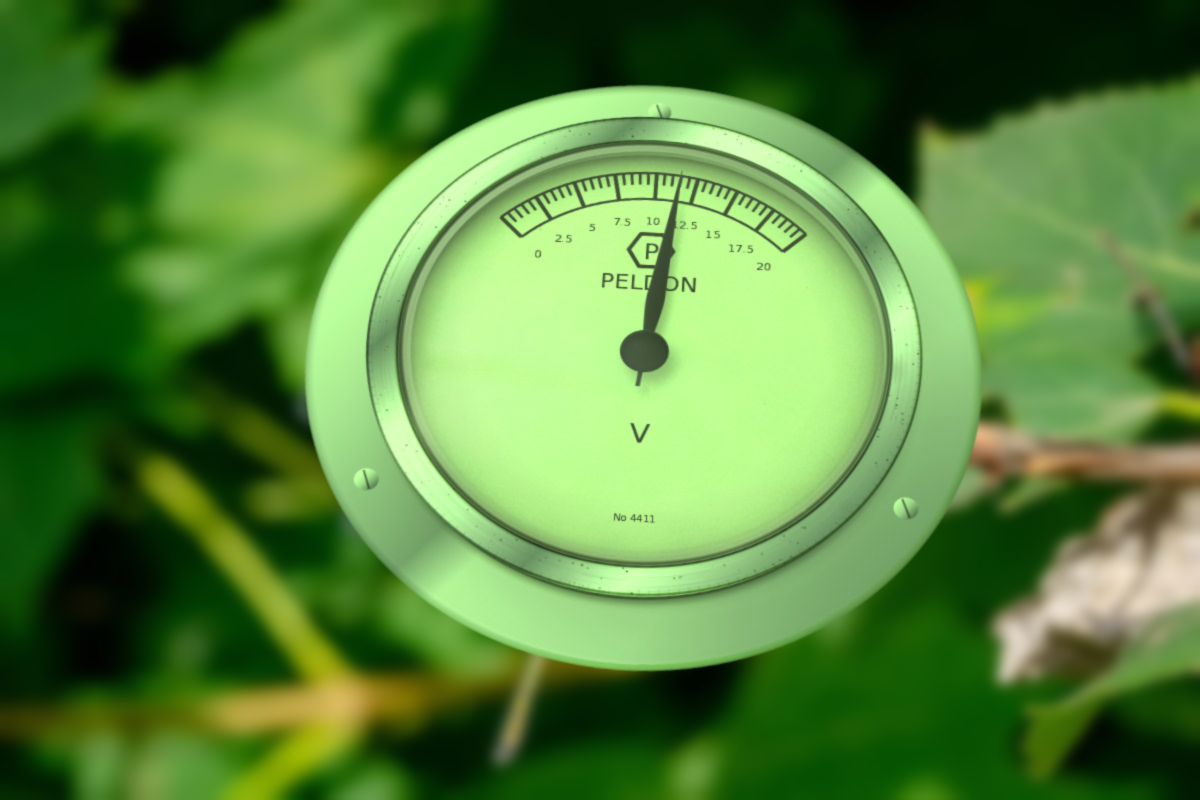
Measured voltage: 11.5 V
